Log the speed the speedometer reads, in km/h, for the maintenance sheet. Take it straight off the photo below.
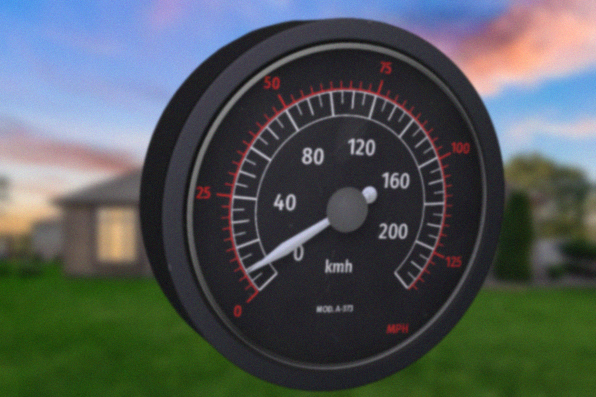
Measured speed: 10 km/h
